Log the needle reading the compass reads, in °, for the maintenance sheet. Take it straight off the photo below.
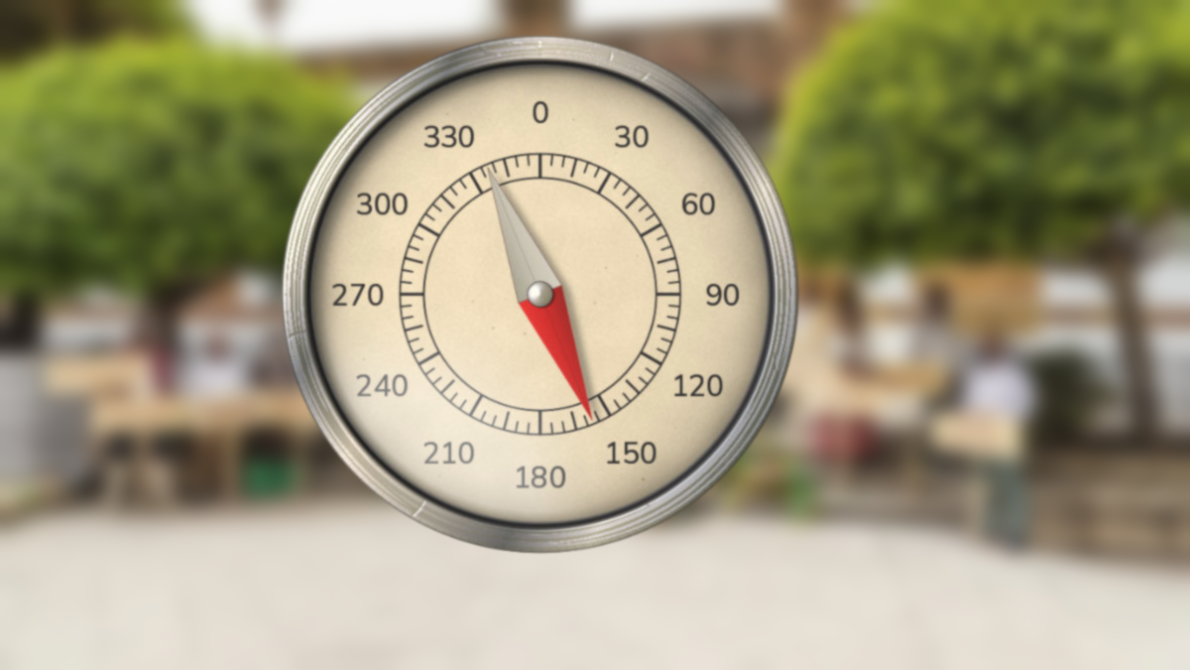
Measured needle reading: 157.5 °
